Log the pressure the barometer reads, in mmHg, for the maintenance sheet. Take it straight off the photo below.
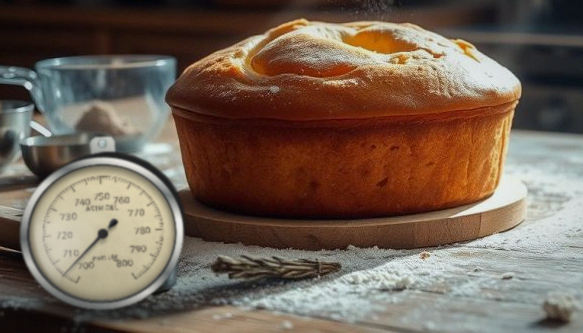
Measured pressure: 705 mmHg
